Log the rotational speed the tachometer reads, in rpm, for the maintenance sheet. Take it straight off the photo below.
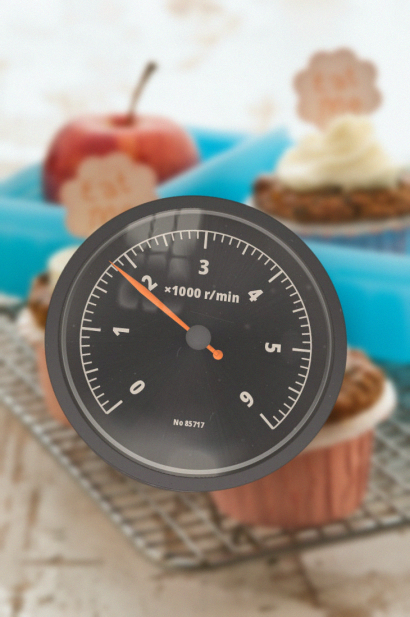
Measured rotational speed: 1800 rpm
